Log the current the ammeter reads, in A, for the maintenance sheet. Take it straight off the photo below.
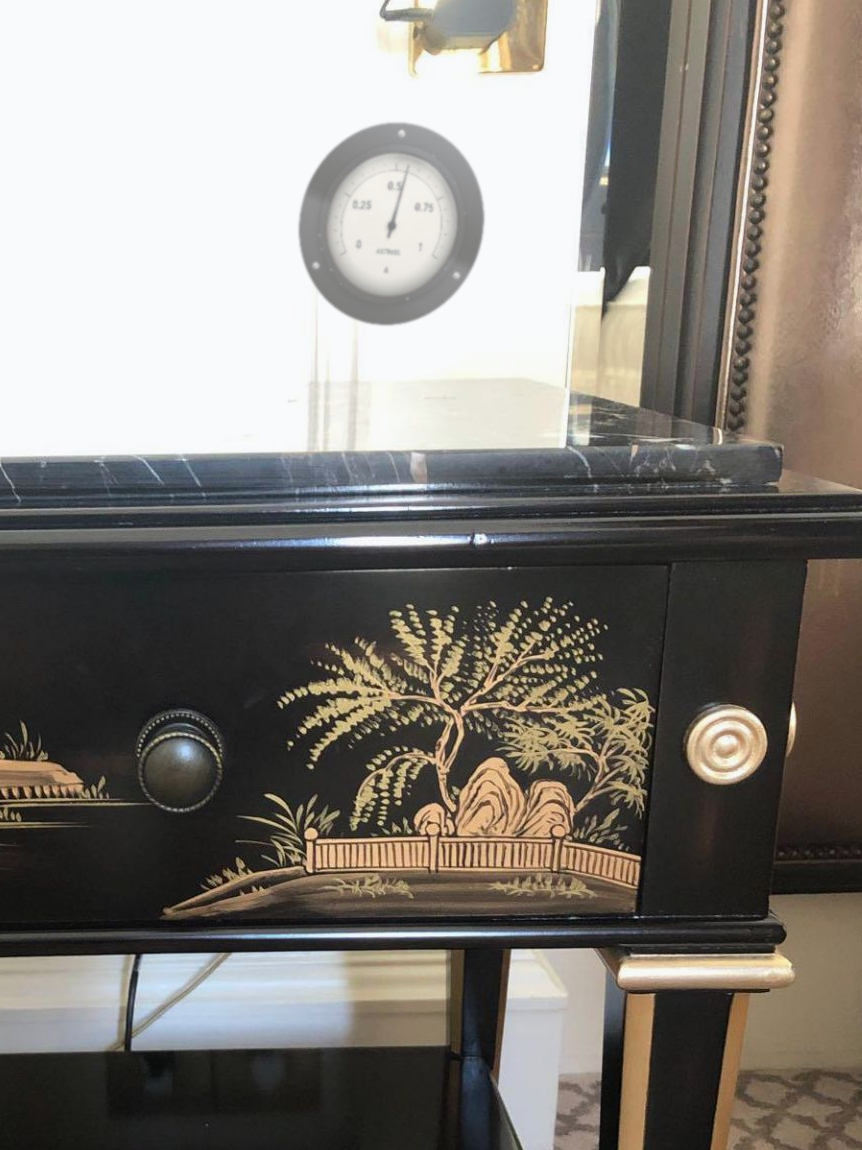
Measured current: 0.55 A
